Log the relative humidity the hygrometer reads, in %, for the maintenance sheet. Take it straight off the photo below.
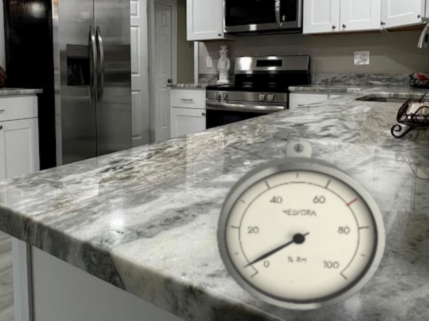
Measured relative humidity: 5 %
